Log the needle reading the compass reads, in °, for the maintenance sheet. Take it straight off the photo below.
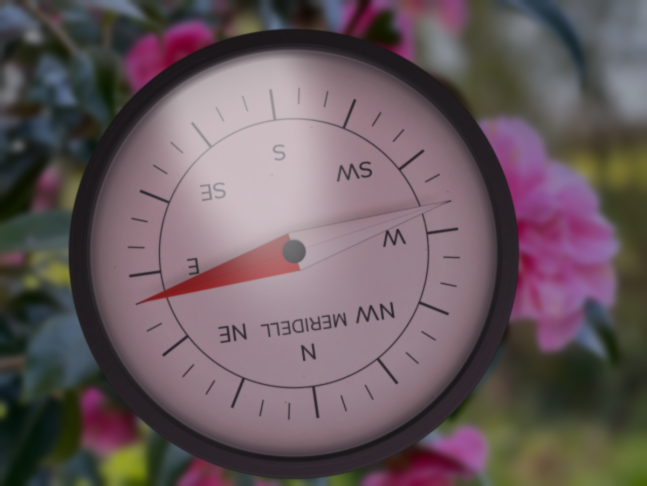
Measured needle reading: 80 °
